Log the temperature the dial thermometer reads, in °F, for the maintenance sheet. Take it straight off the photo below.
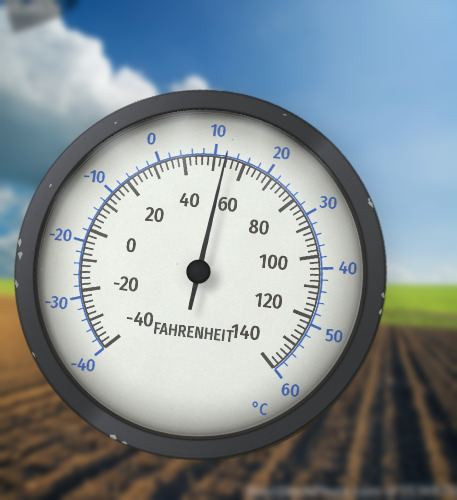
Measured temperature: 54 °F
